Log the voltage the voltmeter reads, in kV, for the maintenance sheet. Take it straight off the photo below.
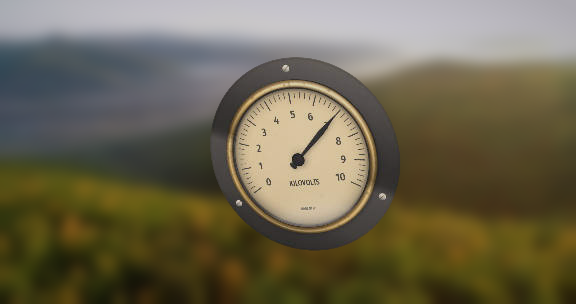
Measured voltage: 7 kV
